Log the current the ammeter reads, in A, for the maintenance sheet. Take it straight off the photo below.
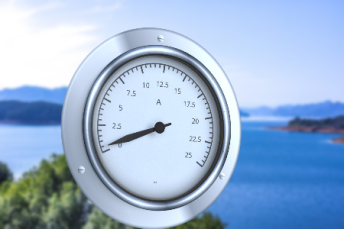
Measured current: 0.5 A
